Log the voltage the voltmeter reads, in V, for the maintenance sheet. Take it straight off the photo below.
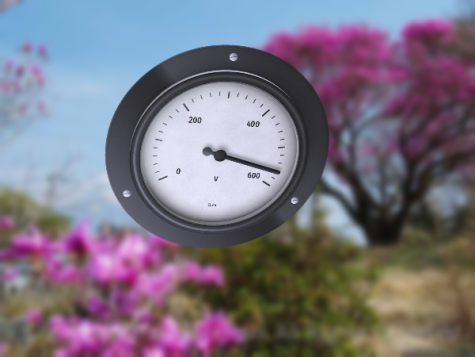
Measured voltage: 560 V
